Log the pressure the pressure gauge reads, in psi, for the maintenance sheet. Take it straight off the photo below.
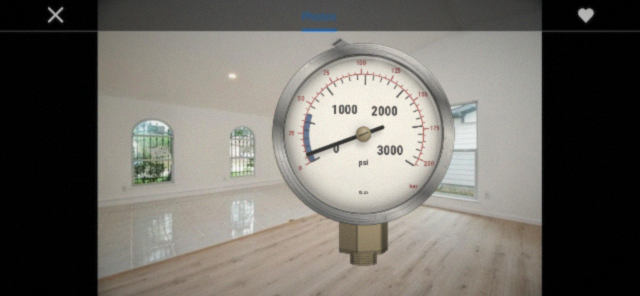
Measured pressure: 100 psi
